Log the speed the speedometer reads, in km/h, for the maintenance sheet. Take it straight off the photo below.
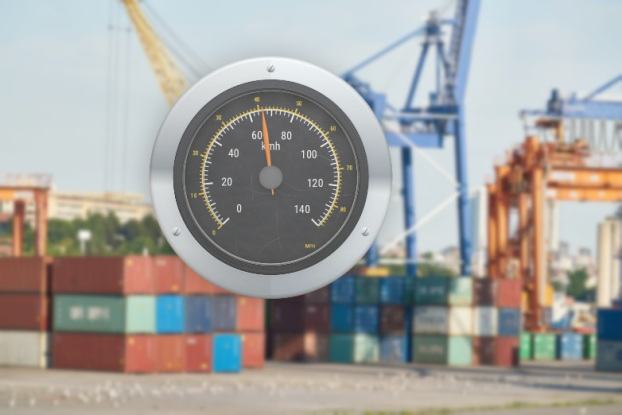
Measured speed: 66 km/h
